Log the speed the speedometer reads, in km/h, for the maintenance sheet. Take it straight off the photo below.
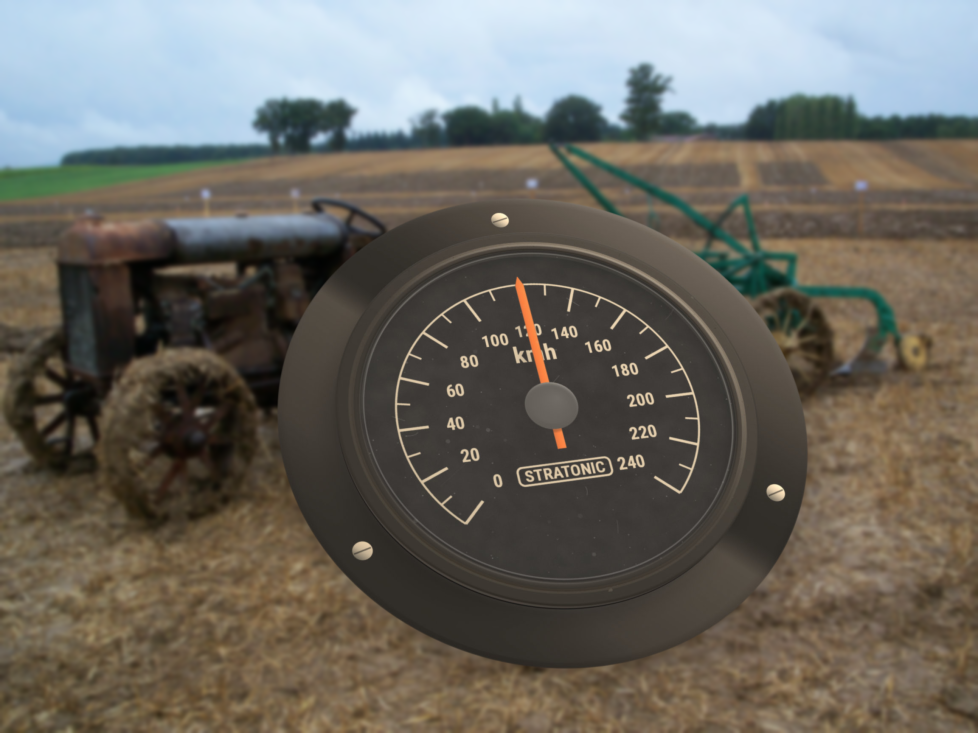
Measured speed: 120 km/h
